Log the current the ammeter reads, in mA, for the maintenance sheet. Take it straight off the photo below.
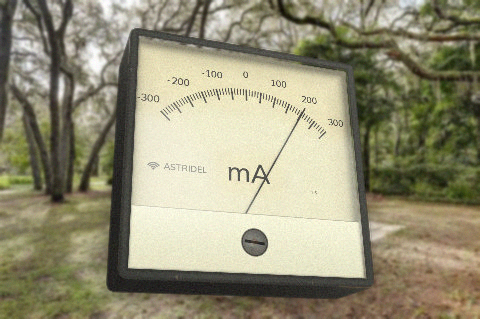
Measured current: 200 mA
